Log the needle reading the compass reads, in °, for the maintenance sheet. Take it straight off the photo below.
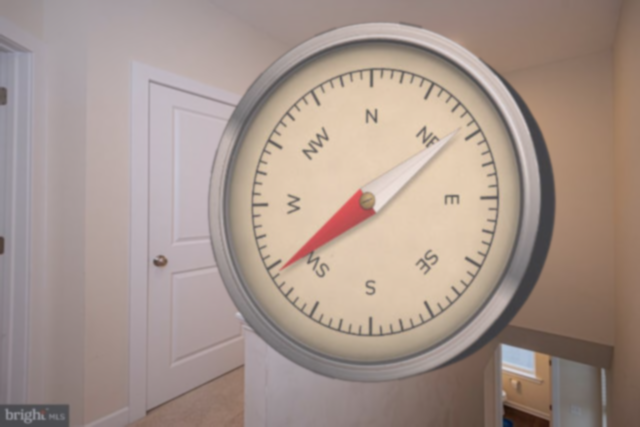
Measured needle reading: 235 °
